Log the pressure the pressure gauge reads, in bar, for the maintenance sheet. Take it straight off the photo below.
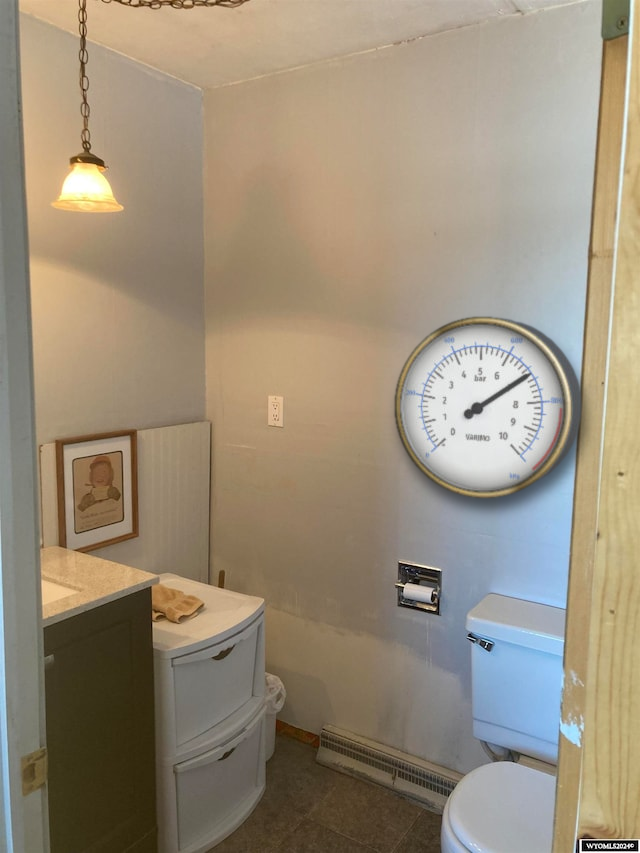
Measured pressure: 7 bar
